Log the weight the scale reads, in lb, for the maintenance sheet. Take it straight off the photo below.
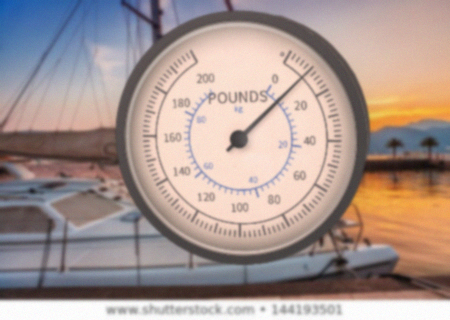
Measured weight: 10 lb
